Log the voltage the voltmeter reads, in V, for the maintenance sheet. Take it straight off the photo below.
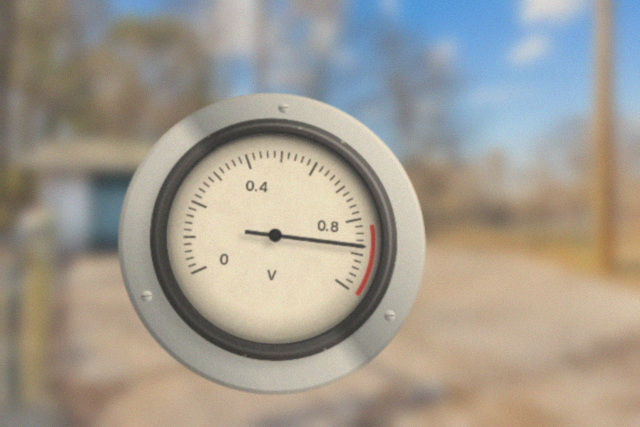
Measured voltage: 0.88 V
